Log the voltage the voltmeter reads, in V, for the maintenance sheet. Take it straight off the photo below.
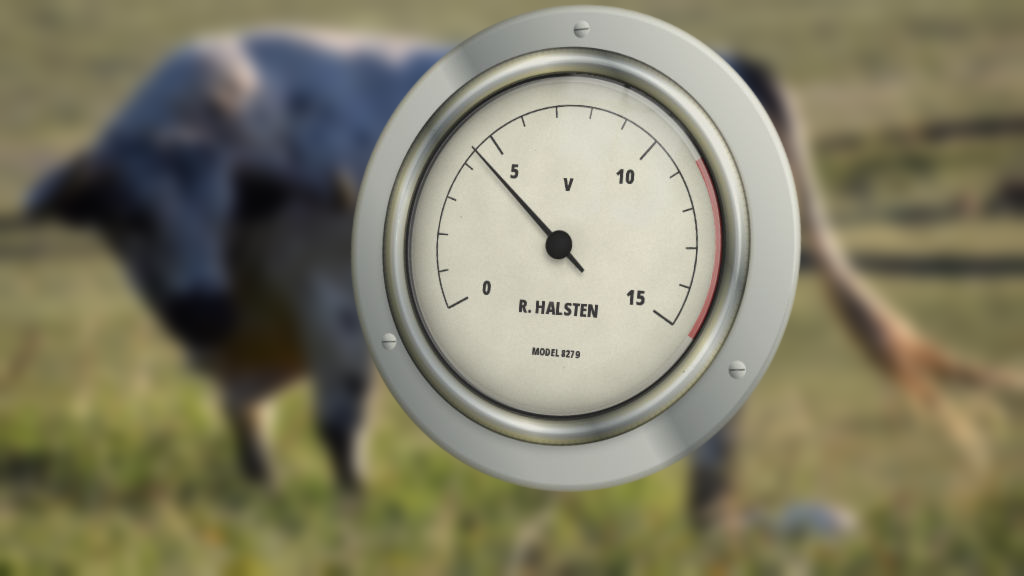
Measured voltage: 4.5 V
